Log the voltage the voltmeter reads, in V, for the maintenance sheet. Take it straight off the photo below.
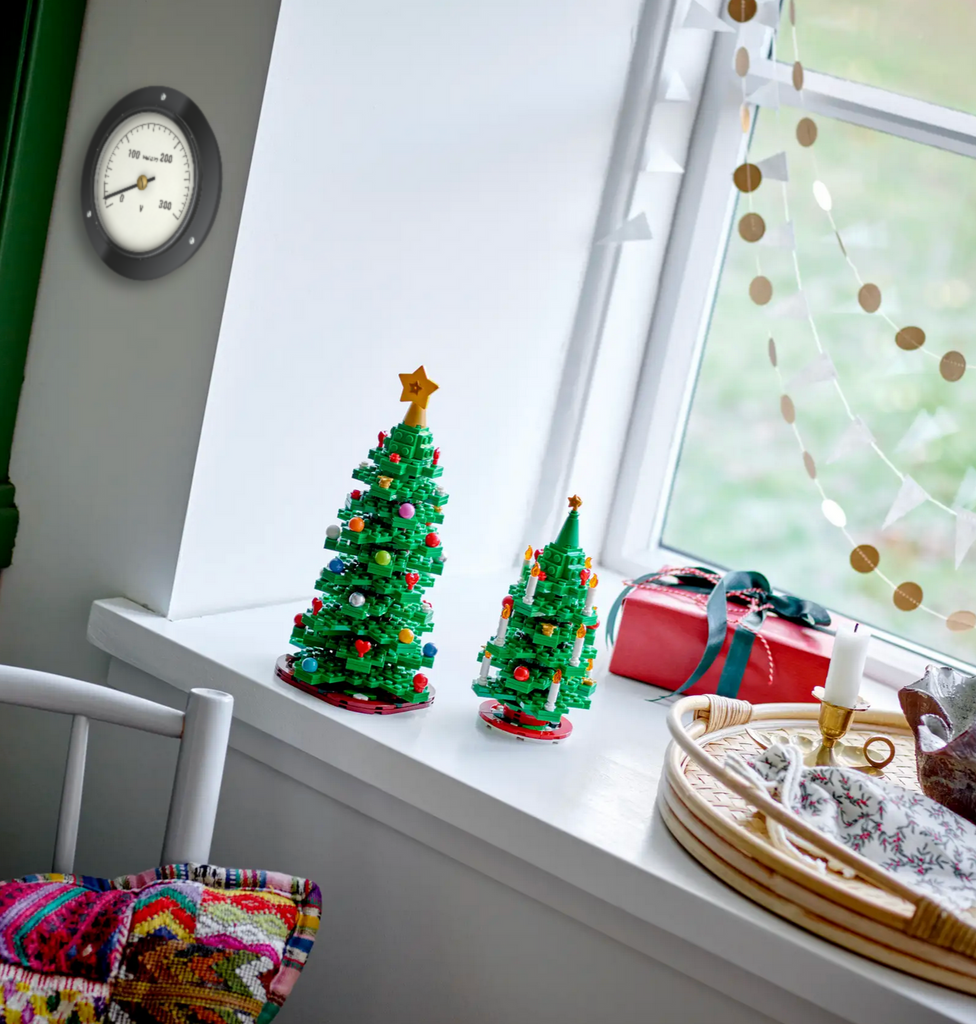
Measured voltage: 10 V
